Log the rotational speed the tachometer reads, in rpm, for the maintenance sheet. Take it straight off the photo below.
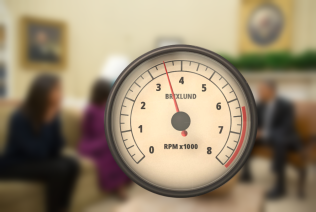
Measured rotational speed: 3500 rpm
